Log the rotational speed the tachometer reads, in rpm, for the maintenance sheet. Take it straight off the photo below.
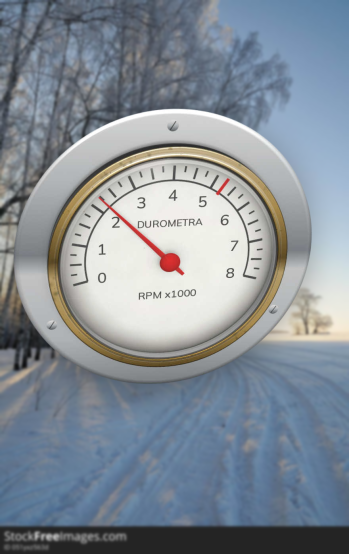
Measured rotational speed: 2250 rpm
